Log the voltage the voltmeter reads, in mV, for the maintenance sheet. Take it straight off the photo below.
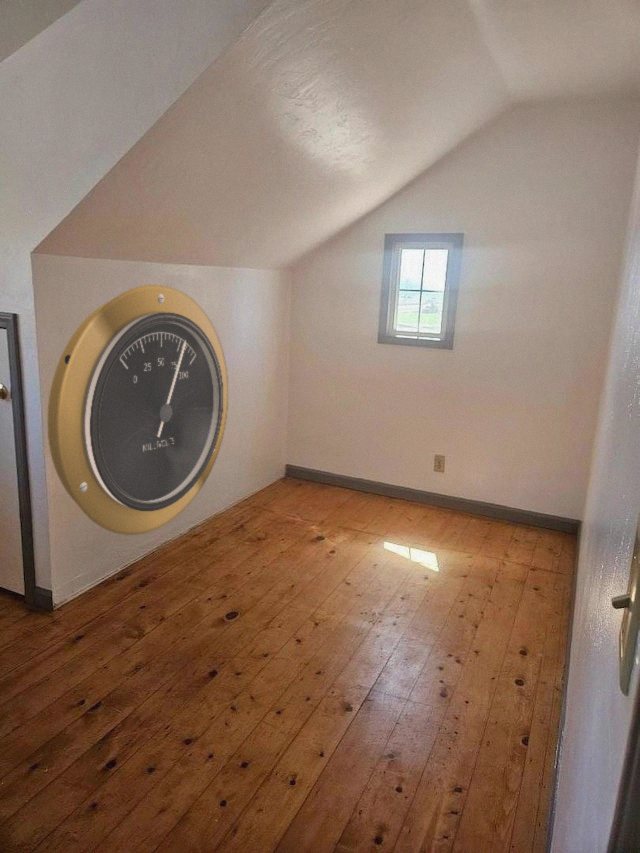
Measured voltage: 75 mV
